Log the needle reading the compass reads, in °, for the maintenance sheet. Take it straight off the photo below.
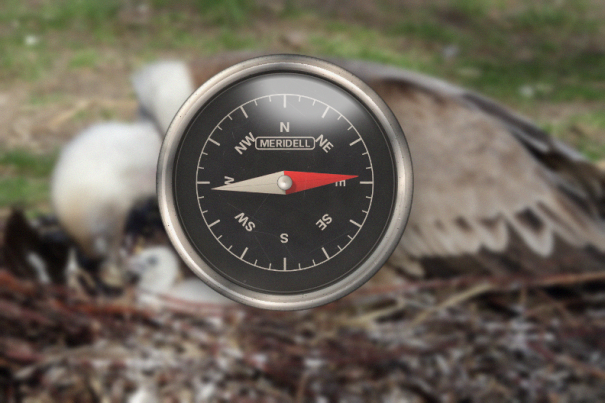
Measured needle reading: 85 °
